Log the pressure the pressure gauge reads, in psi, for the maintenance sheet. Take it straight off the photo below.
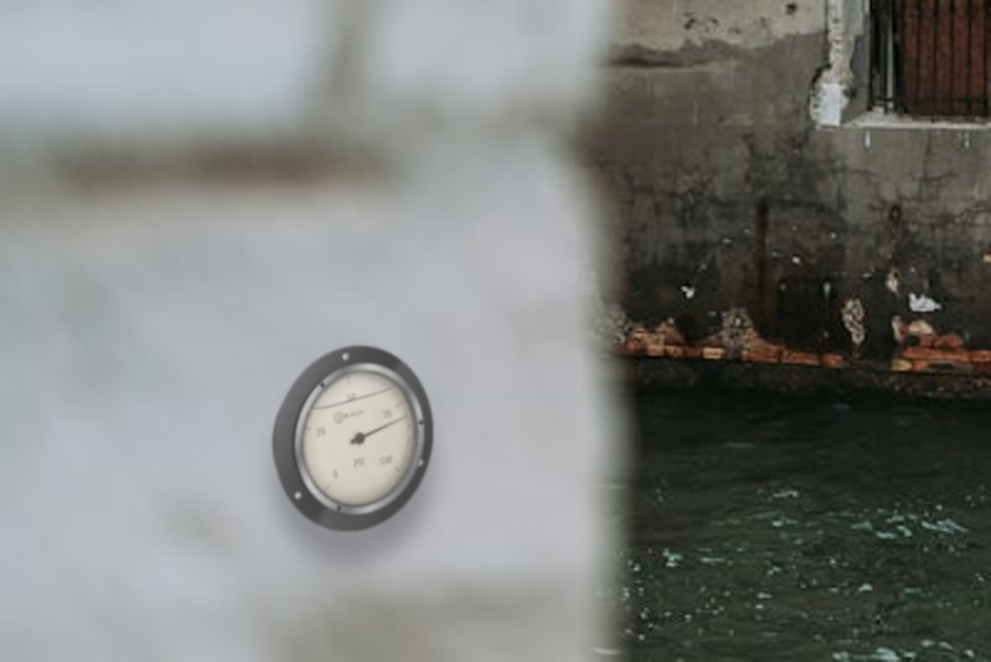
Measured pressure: 80 psi
